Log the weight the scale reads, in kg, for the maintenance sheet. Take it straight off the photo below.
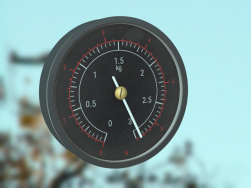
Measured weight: 2.95 kg
